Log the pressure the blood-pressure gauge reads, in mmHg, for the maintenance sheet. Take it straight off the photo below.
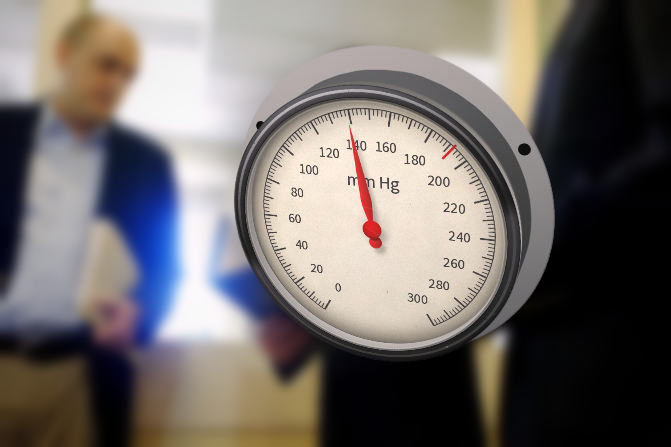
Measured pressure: 140 mmHg
